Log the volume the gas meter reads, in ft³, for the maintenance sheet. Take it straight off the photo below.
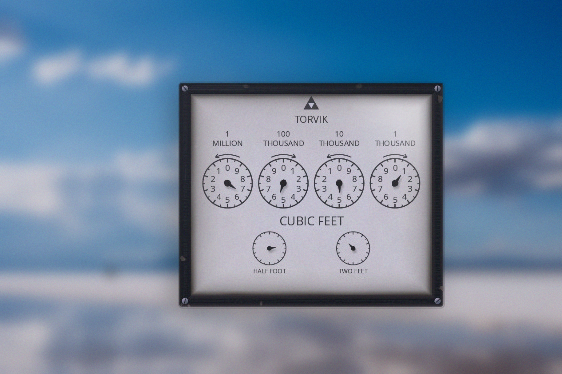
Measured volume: 655100 ft³
